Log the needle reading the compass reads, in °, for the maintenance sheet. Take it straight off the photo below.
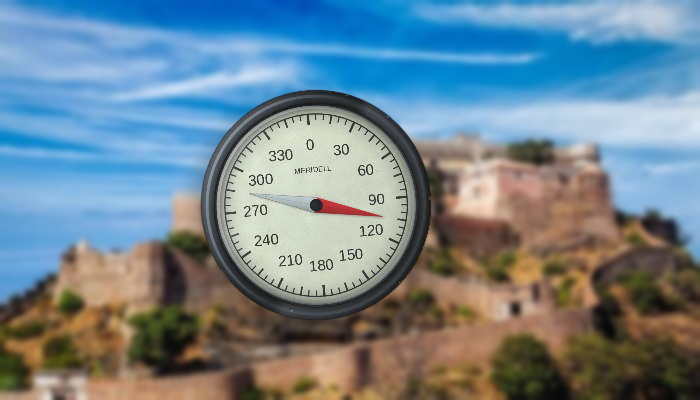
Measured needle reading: 105 °
